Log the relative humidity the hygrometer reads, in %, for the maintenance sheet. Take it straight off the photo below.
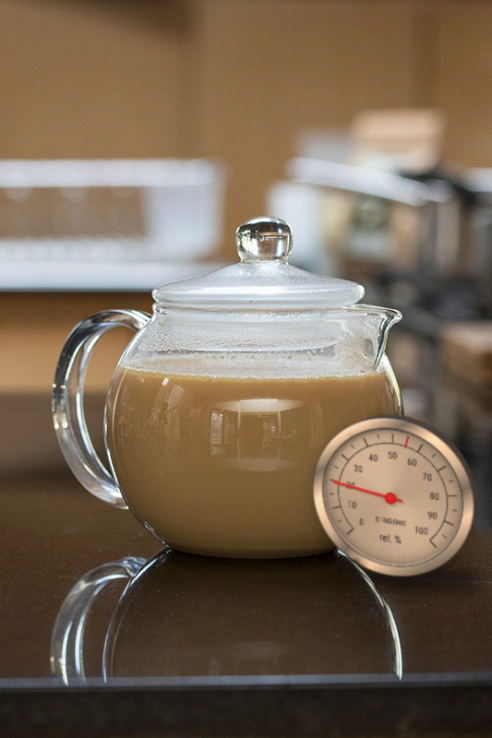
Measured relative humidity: 20 %
